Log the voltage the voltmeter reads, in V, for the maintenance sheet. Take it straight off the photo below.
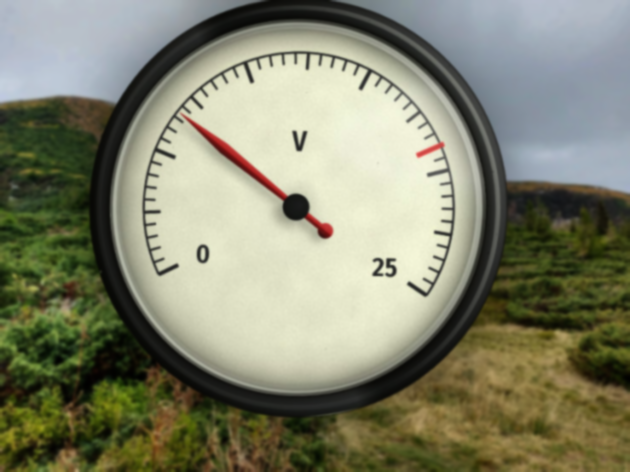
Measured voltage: 6.75 V
